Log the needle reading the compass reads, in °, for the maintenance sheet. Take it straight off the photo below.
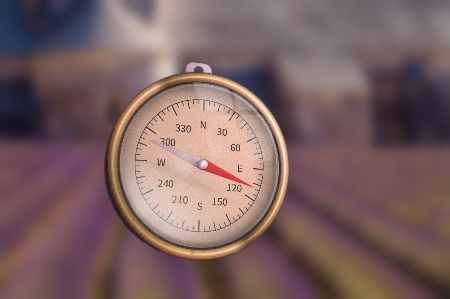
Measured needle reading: 110 °
